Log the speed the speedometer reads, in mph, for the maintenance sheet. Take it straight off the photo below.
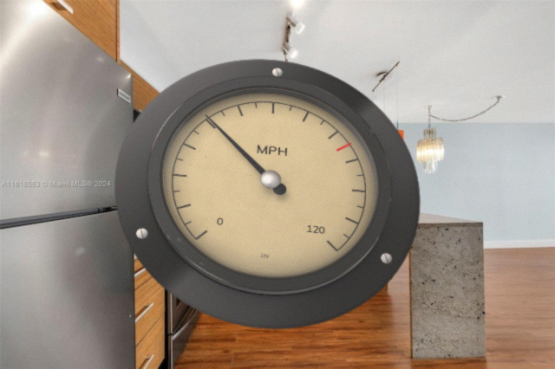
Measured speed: 40 mph
